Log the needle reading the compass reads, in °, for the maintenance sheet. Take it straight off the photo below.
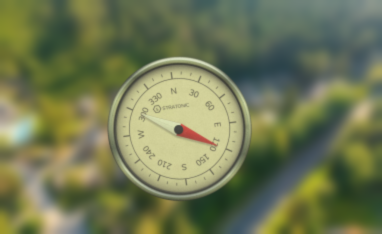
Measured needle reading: 120 °
